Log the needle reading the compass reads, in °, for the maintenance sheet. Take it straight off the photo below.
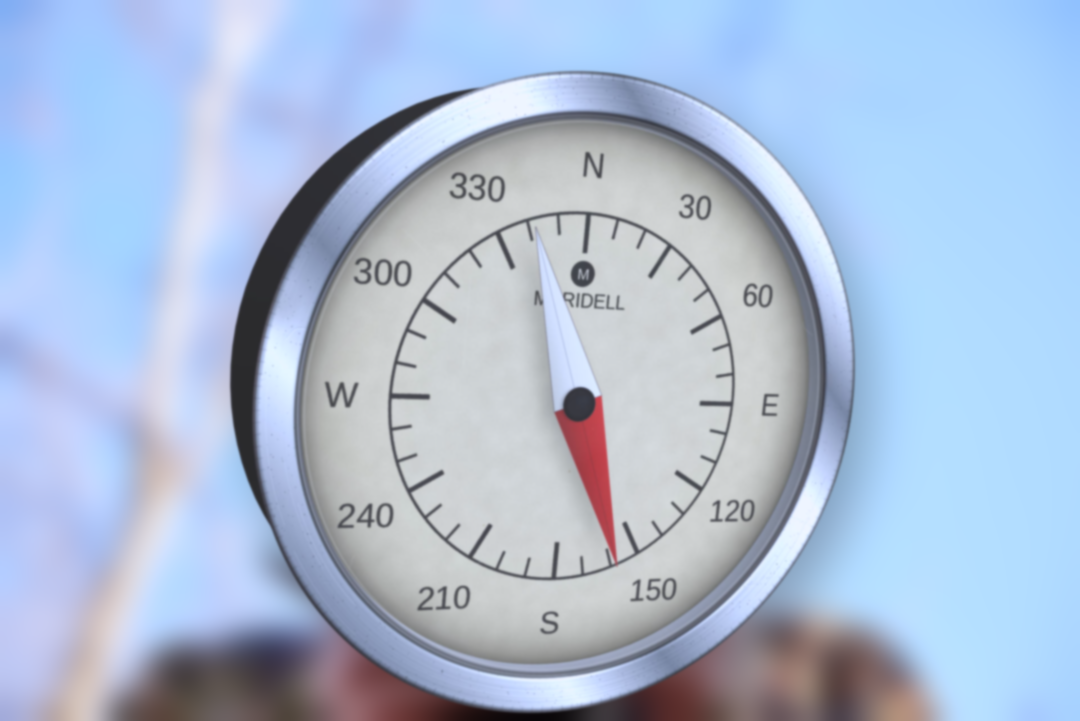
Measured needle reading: 160 °
